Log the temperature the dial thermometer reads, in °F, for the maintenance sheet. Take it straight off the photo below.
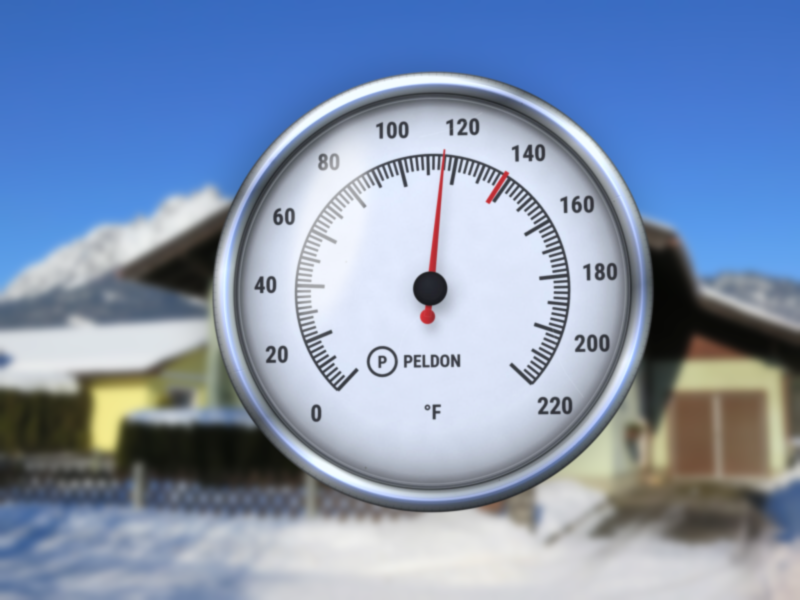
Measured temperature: 116 °F
